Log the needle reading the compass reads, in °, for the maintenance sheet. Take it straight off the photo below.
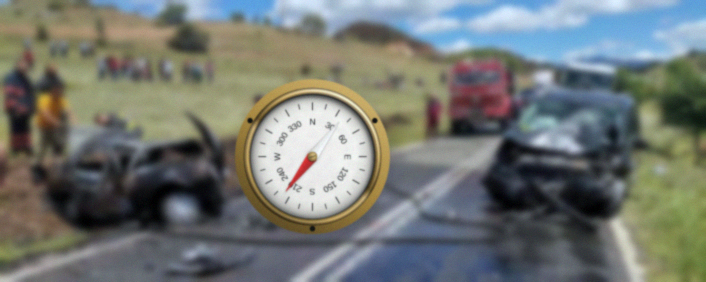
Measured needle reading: 217.5 °
